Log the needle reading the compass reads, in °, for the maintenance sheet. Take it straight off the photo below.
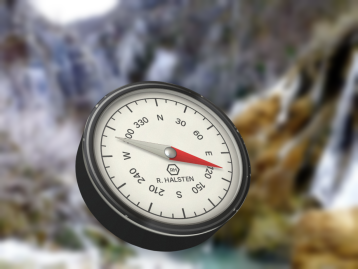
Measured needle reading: 110 °
